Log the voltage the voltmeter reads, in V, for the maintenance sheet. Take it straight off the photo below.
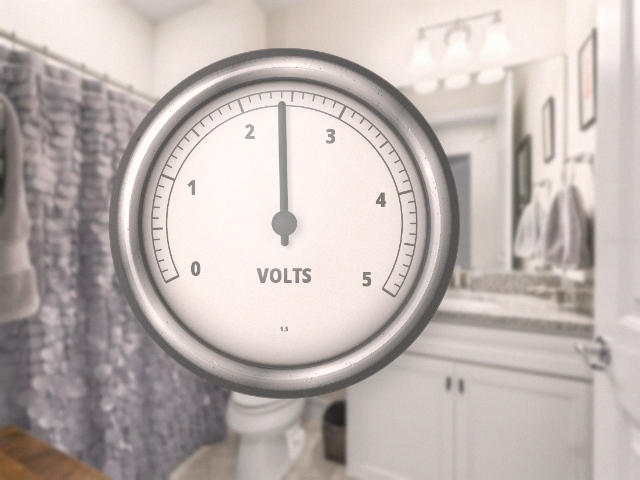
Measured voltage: 2.4 V
